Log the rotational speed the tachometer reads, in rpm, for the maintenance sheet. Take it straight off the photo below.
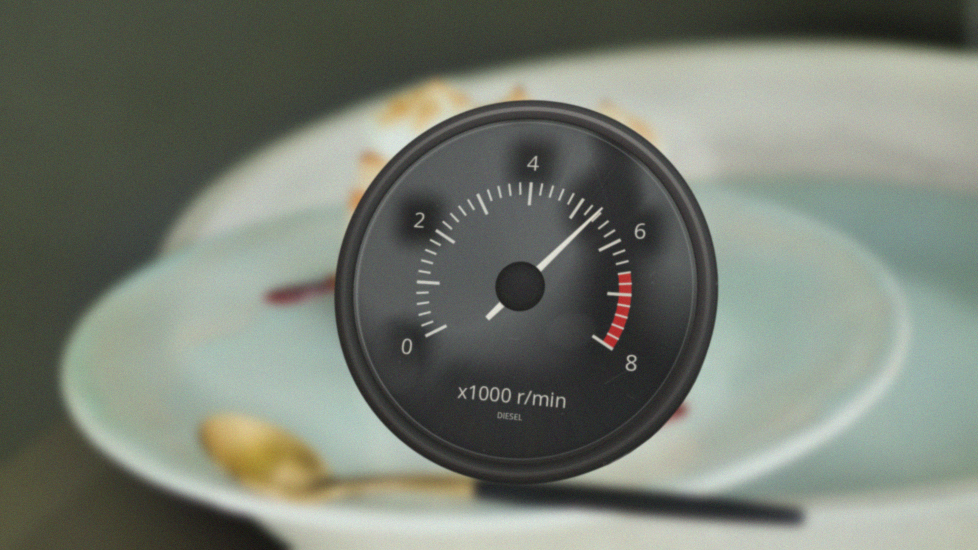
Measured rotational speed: 5400 rpm
